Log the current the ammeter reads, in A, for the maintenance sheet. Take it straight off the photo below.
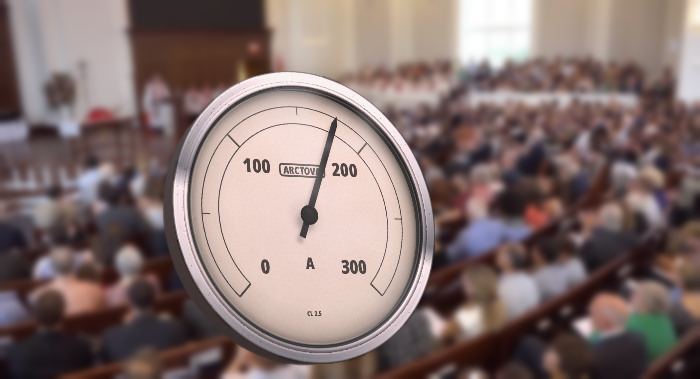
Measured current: 175 A
